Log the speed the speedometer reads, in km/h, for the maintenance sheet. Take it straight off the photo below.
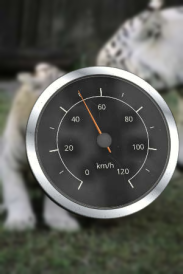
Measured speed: 50 km/h
